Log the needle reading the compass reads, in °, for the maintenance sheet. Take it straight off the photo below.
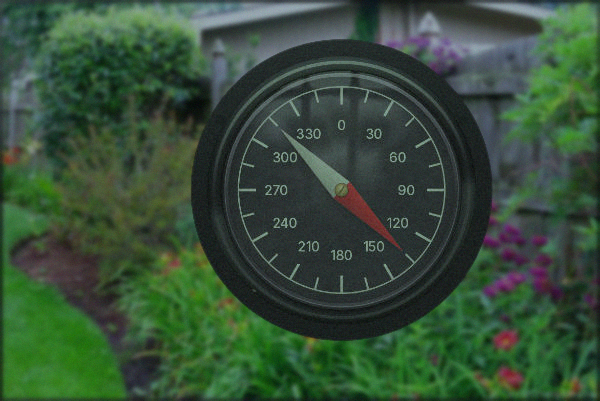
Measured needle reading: 135 °
